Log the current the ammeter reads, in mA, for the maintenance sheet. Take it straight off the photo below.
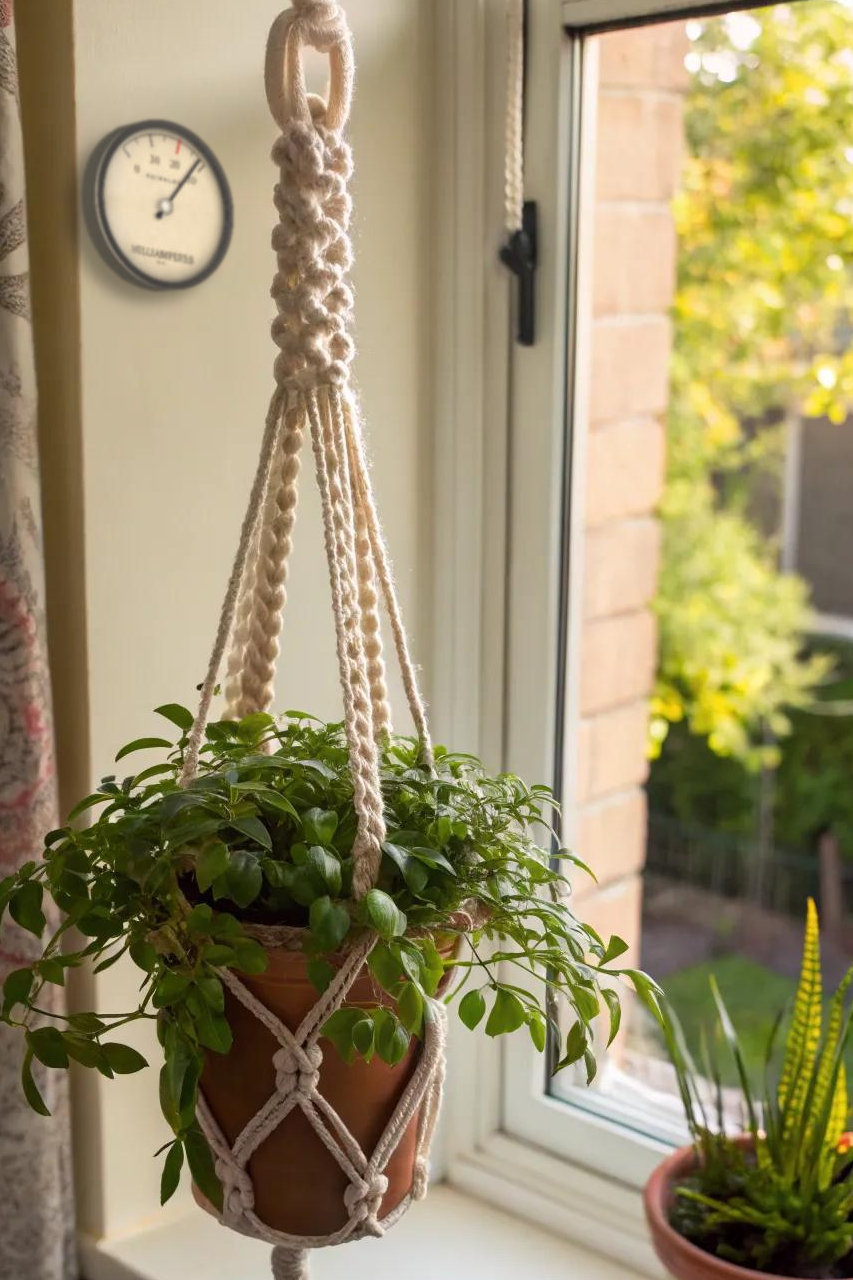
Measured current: 27.5 mA
